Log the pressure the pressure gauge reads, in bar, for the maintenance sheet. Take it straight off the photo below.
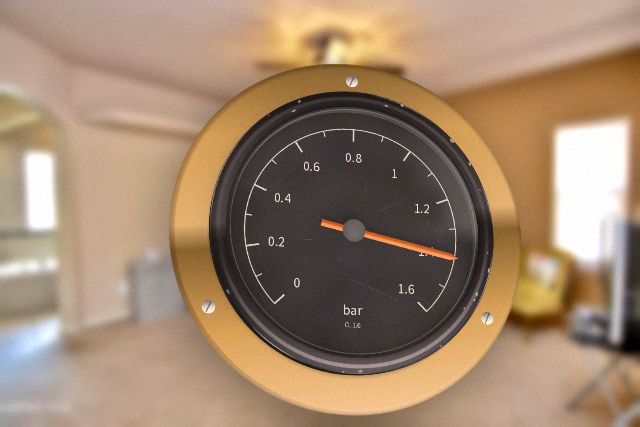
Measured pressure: 1.4 bar
